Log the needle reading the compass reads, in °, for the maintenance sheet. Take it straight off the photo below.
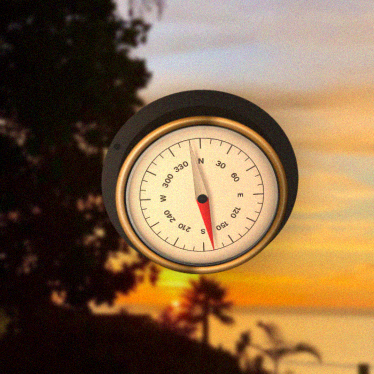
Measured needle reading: 170 °
